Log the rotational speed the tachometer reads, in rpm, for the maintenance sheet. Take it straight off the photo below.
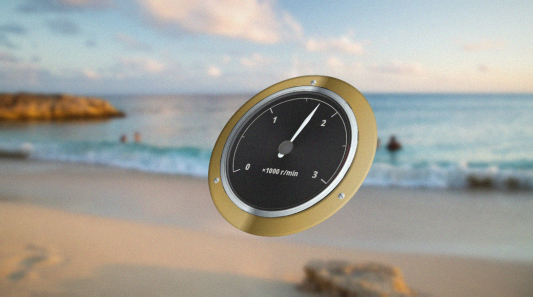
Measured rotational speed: 1750 rpm
